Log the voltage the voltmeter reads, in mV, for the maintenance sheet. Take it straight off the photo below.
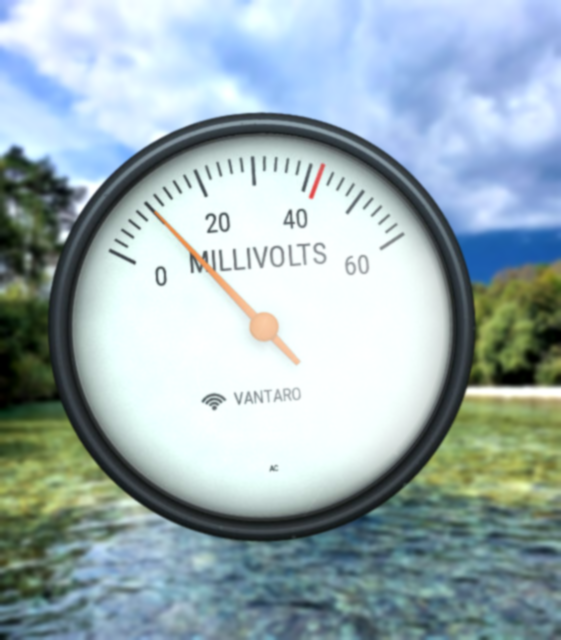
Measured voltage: 10 mV
